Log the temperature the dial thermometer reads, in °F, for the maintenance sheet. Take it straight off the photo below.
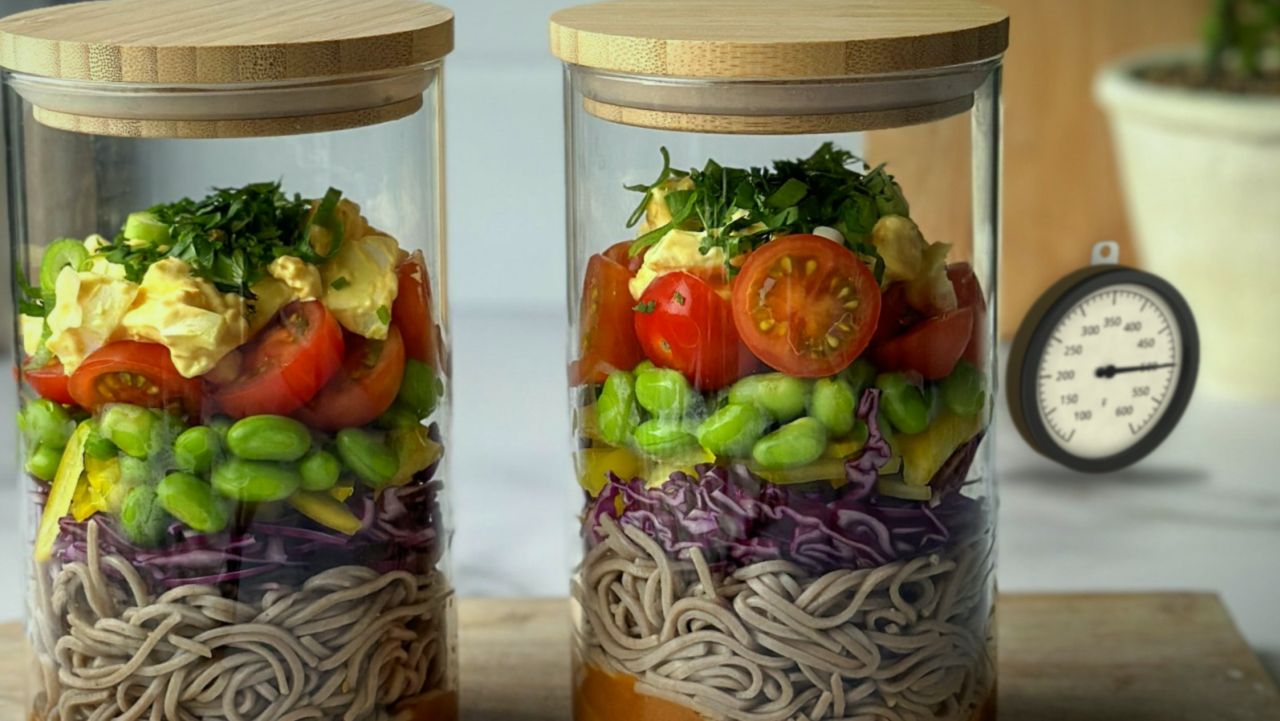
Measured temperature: 500 °F
